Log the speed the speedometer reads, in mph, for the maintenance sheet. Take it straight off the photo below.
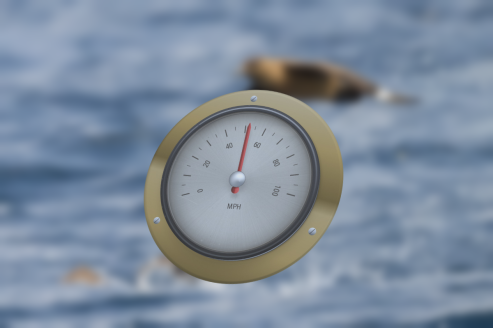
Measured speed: 52.5 mph
